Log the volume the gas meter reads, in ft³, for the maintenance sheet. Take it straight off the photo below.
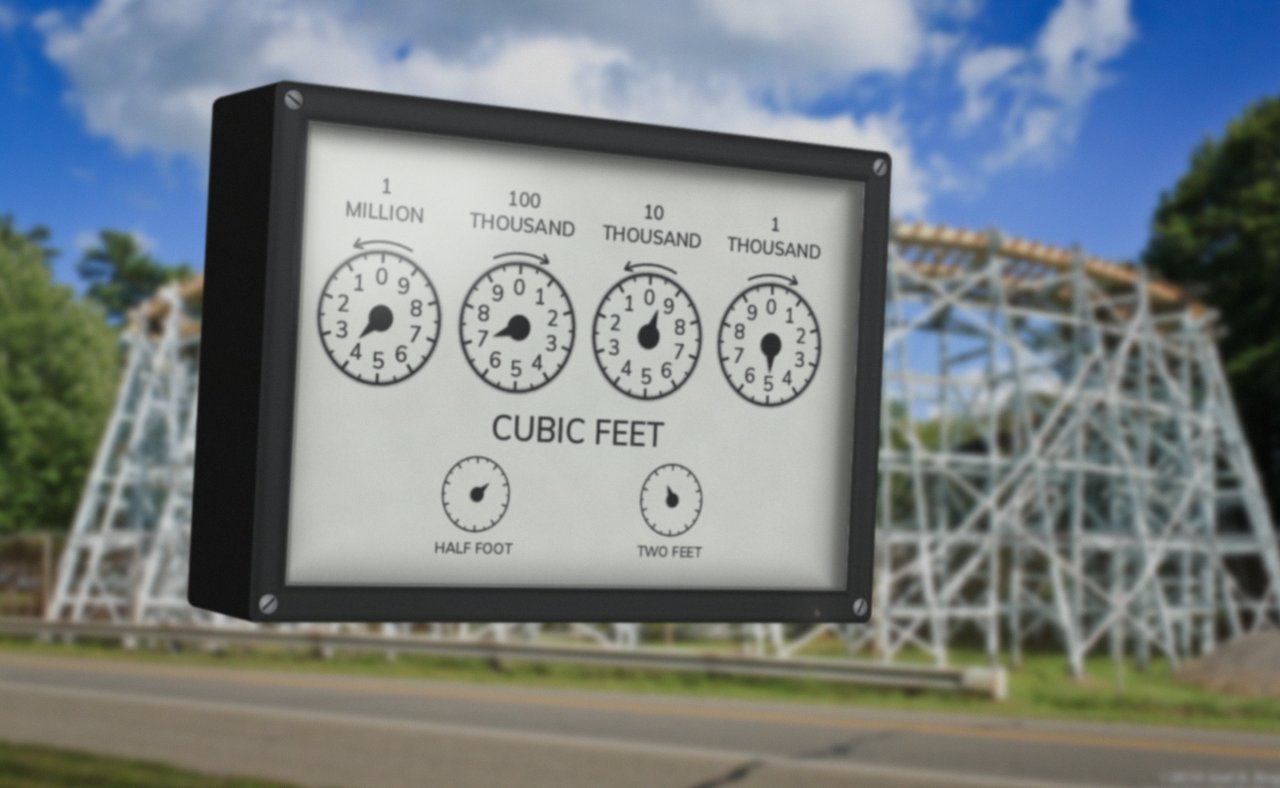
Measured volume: 369500 ft³
